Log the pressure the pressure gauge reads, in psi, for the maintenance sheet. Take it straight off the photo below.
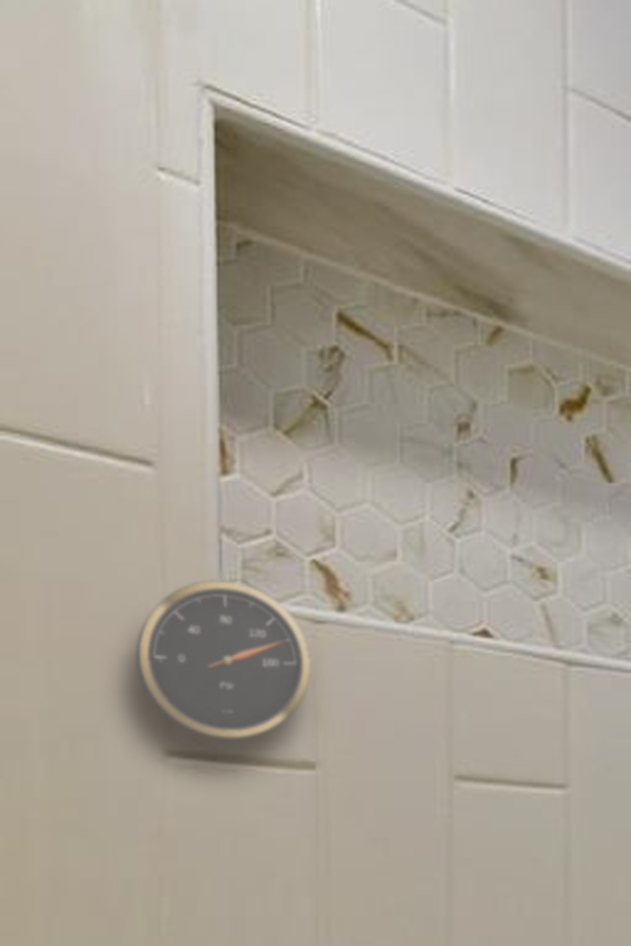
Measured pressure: 140 psi
